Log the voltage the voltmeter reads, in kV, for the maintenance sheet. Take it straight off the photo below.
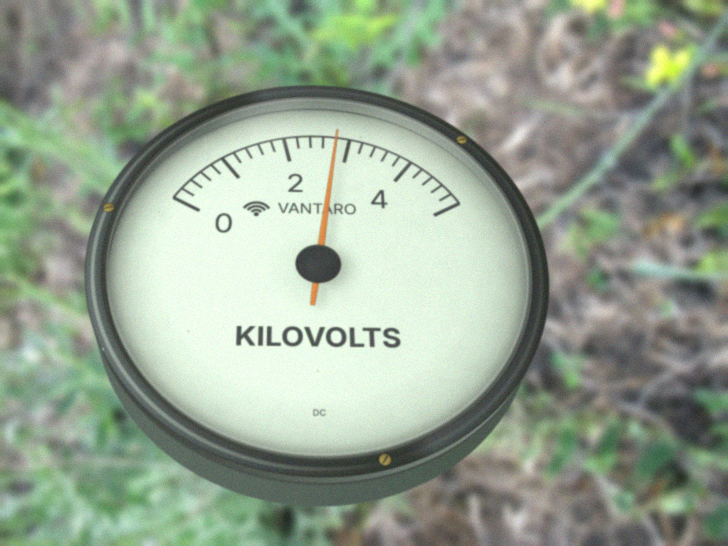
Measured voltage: 2.8 kV
